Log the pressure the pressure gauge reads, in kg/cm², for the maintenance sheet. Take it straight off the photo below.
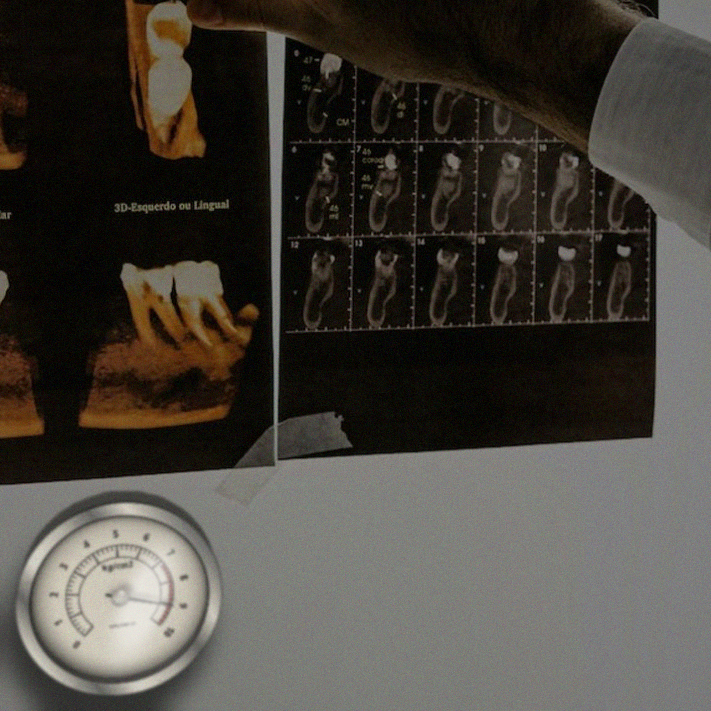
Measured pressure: 9 kg/cm²
